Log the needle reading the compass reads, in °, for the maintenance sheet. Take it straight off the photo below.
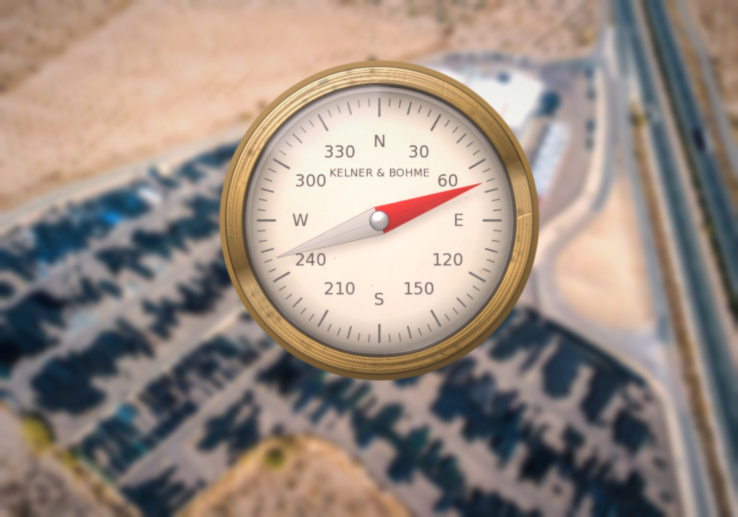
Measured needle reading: 70 °
